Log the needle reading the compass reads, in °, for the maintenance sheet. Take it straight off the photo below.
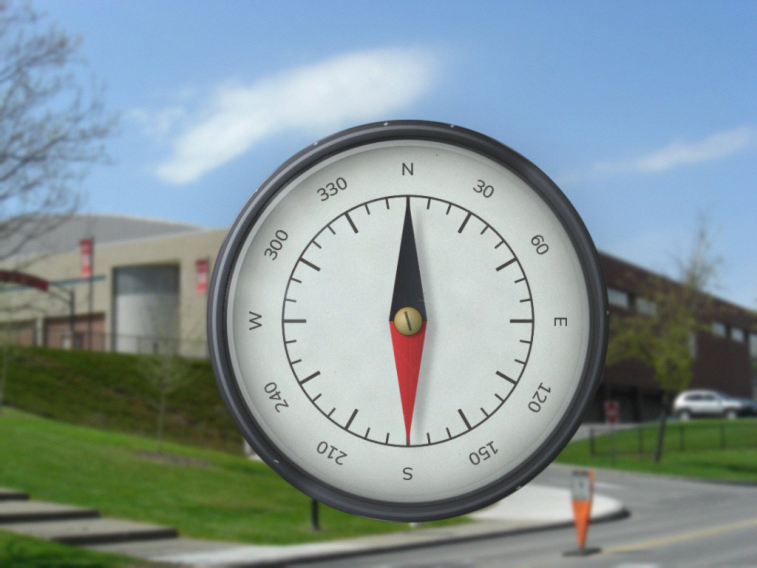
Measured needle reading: 180 °
